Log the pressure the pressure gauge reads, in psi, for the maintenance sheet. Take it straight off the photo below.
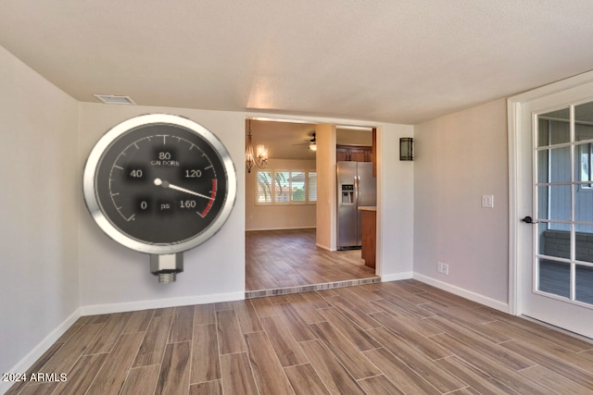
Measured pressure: 145 psi
